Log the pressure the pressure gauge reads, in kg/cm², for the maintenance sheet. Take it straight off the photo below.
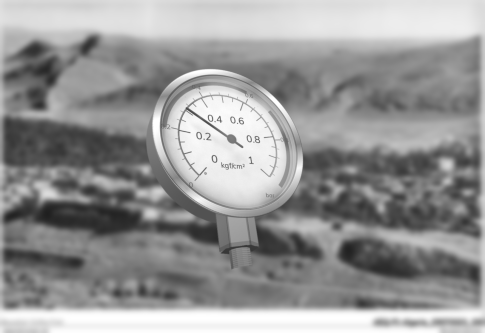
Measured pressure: 0.3 kg/cm²
